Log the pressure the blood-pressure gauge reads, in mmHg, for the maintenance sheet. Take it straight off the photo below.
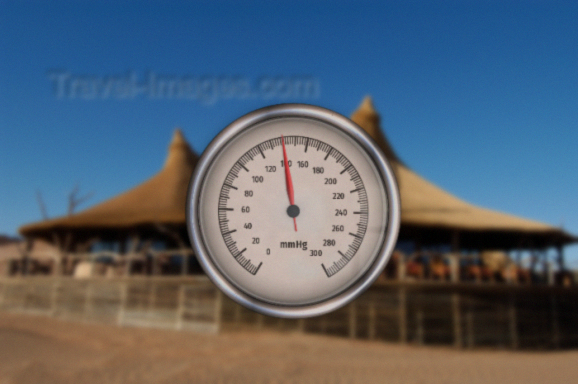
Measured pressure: 140 mmHg
